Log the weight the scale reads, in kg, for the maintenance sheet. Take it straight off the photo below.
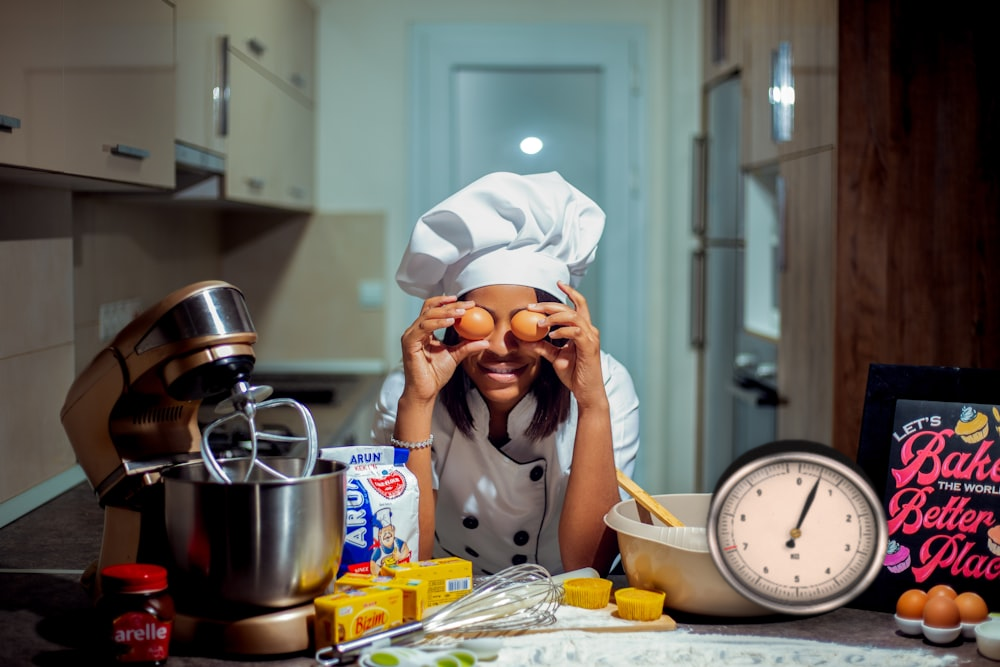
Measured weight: 0.5 kg
